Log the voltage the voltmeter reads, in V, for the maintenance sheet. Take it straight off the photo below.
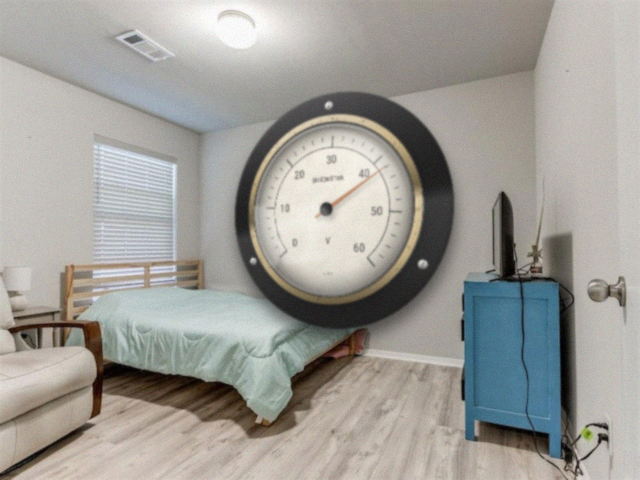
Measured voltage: 42 V
